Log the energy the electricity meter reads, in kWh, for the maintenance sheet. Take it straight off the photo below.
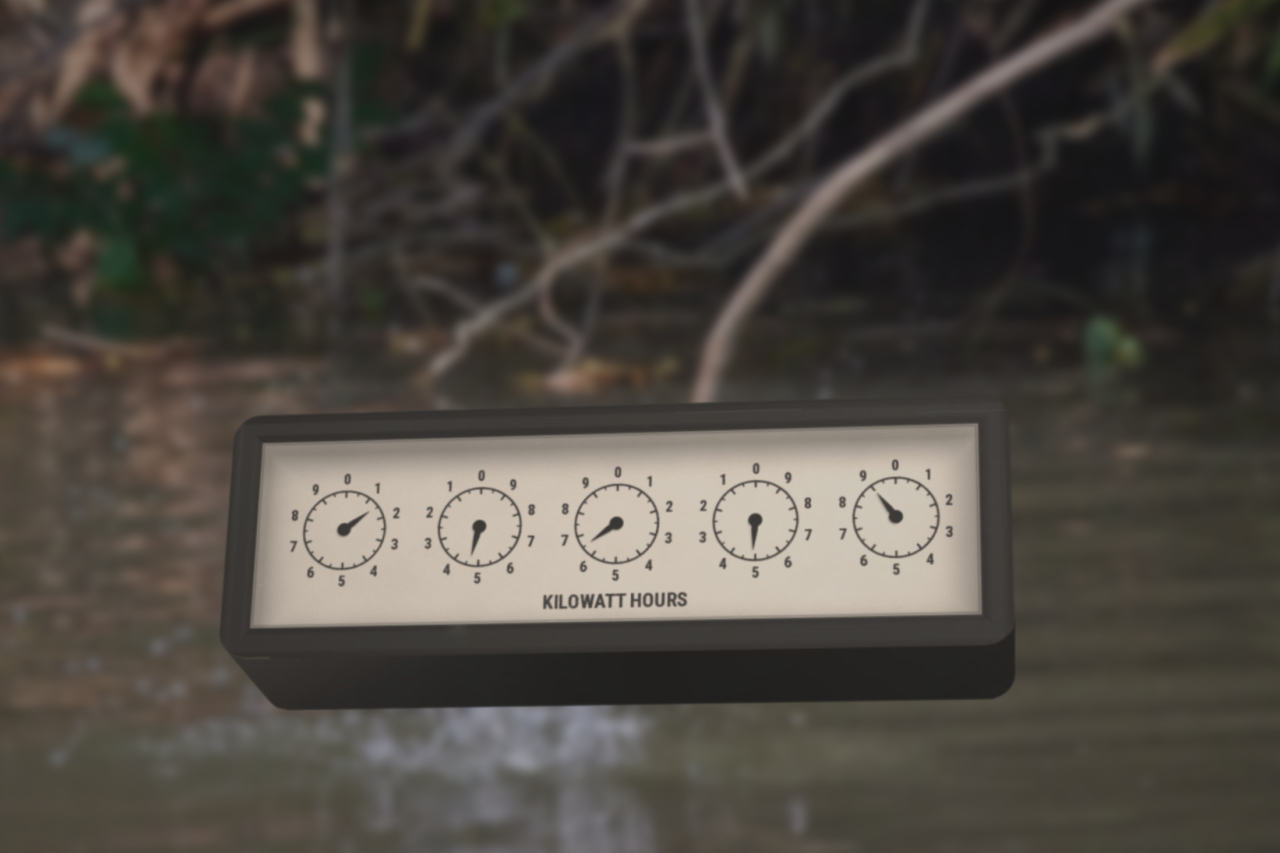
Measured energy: 14649 kWh
